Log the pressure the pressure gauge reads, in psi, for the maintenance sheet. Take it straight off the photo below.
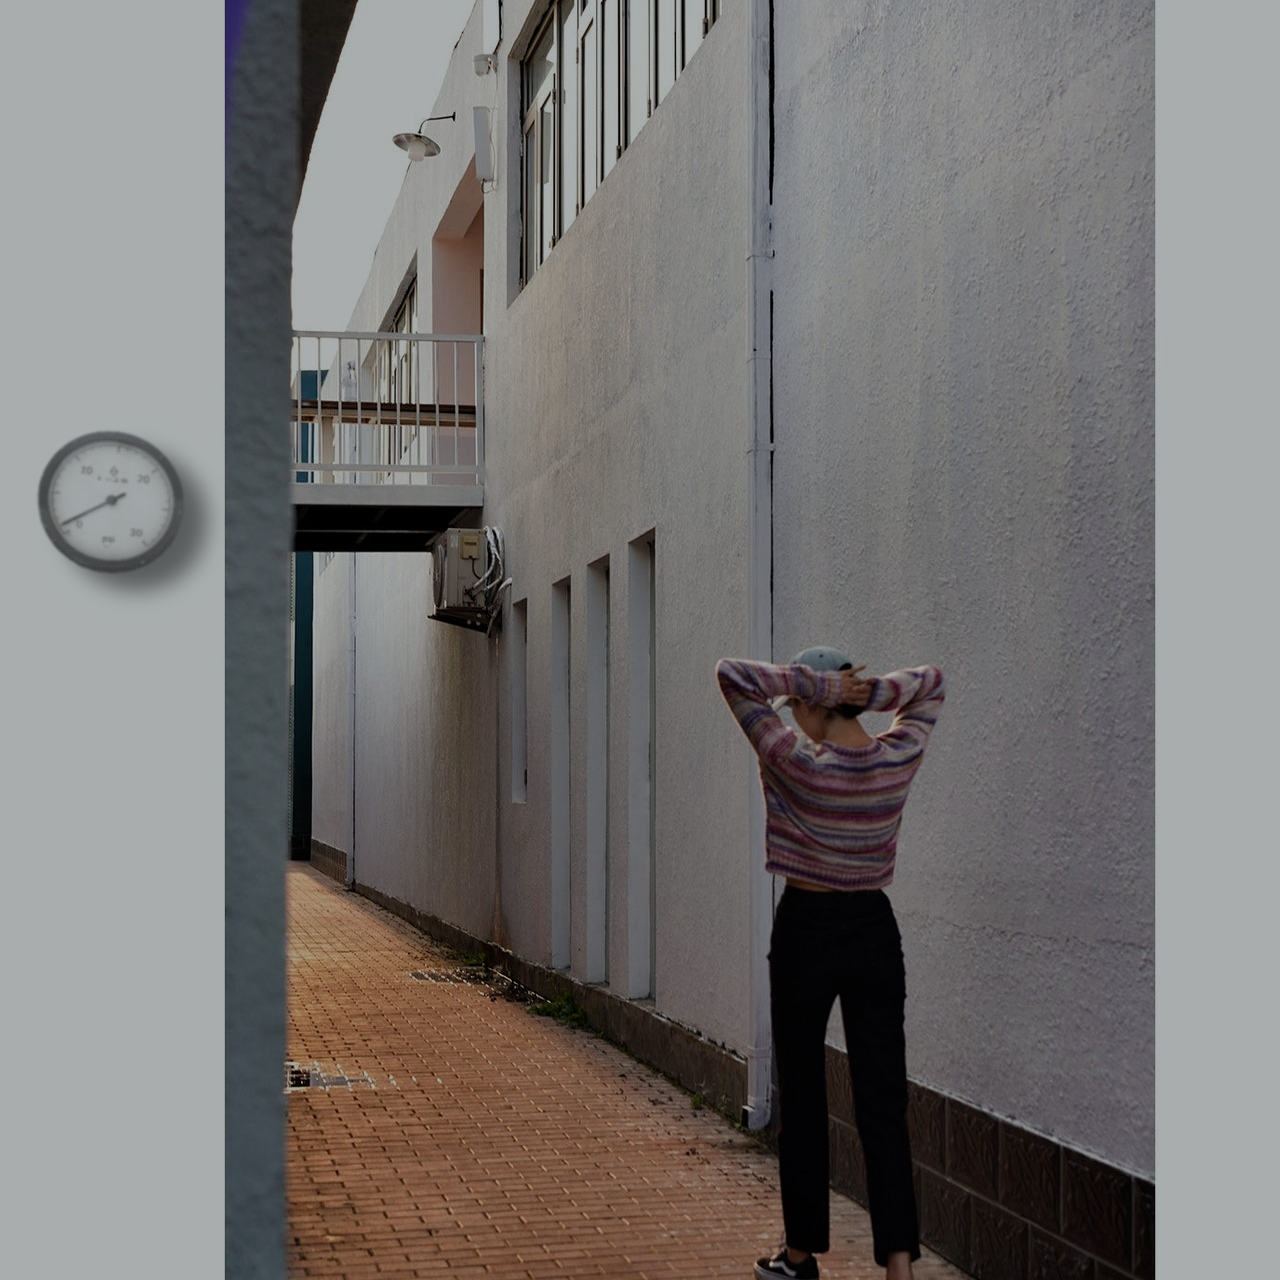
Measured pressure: 1 psi
